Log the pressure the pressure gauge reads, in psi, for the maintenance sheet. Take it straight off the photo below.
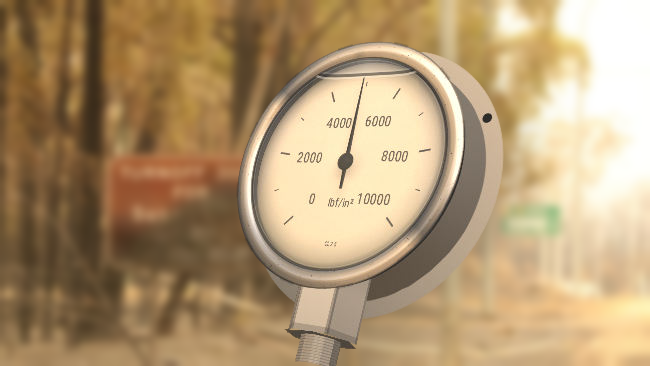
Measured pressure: 5000 psi
